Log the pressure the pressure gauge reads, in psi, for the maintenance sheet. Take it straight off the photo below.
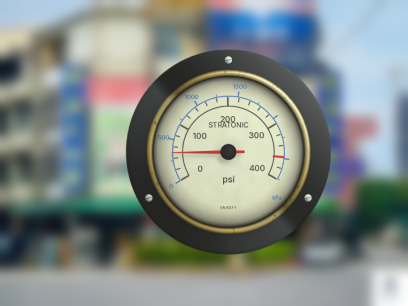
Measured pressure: 50 psi
